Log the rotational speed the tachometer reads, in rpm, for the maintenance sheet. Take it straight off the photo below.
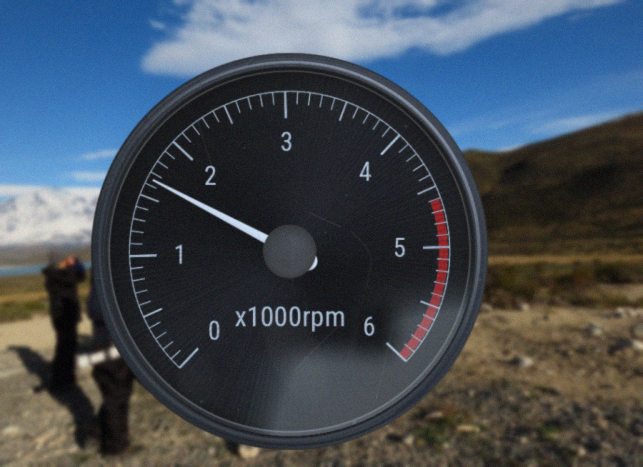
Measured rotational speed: 1650 rpm
